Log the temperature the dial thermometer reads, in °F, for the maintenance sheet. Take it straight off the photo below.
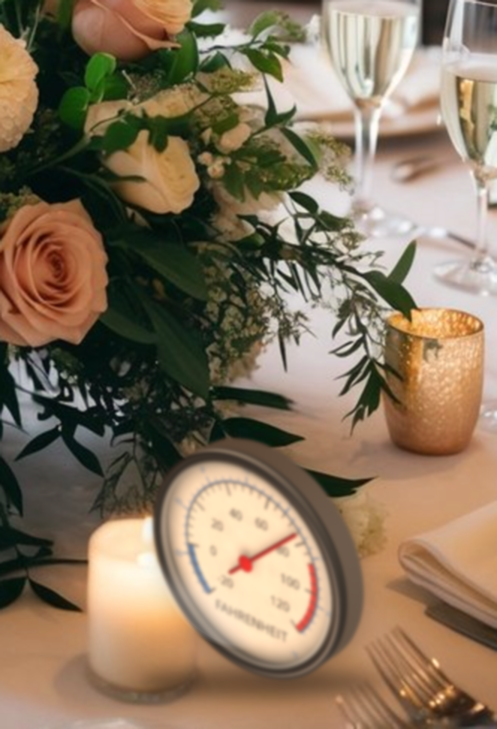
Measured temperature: 76 °F
